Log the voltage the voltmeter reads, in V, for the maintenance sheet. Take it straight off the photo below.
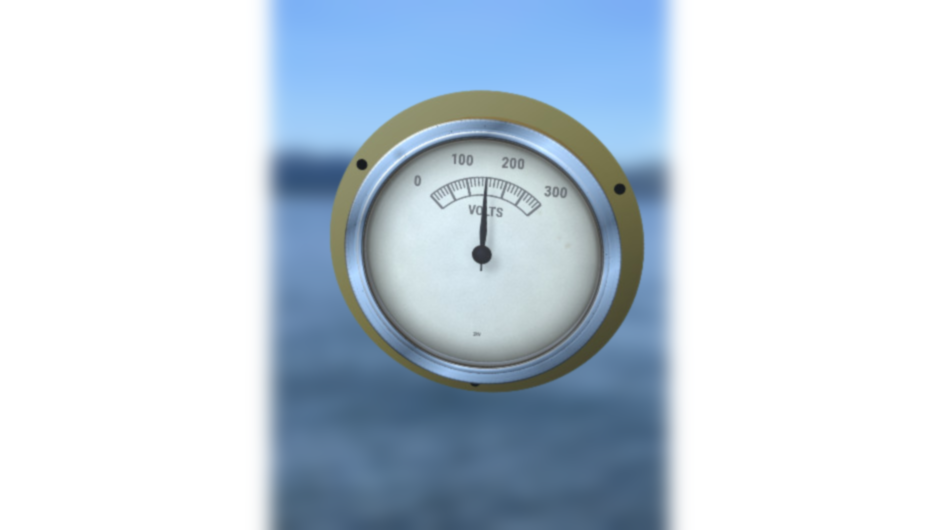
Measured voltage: 150 V
